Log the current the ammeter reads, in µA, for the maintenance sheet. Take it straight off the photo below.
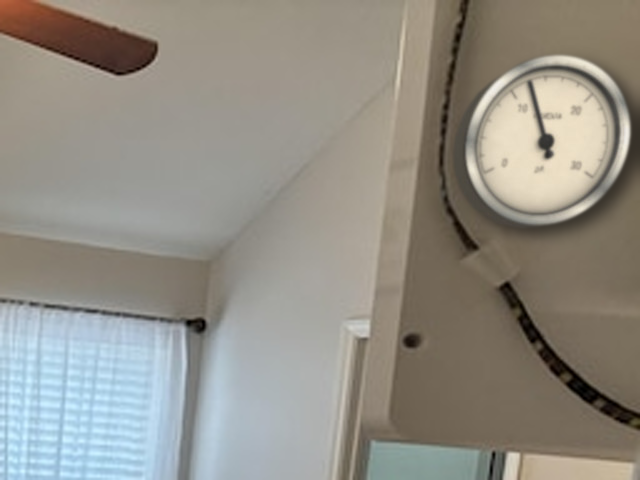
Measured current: 12 µA
